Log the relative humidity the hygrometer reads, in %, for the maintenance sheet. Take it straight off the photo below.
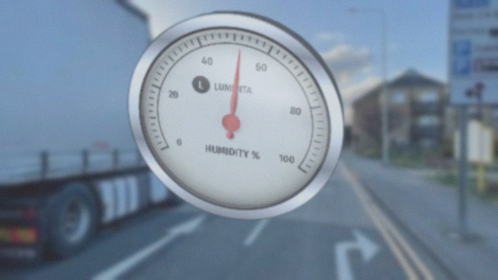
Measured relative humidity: 52 %
